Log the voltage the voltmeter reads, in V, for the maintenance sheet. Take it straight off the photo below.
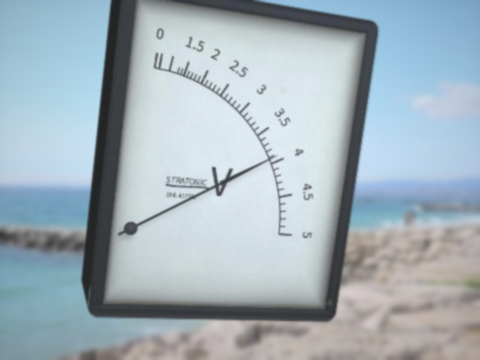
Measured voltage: 3.9 V
